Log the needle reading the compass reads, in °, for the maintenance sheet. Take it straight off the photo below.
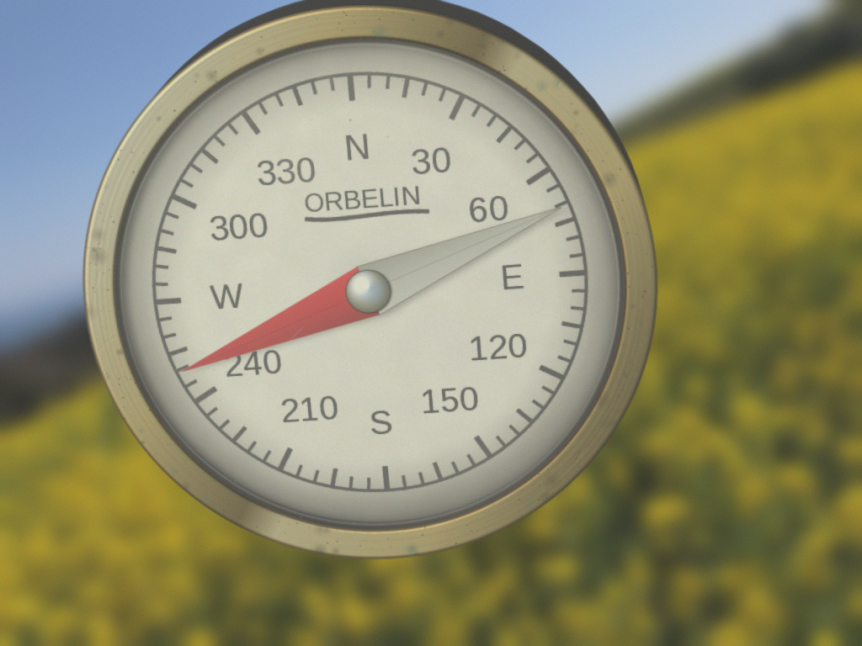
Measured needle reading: 250 °
